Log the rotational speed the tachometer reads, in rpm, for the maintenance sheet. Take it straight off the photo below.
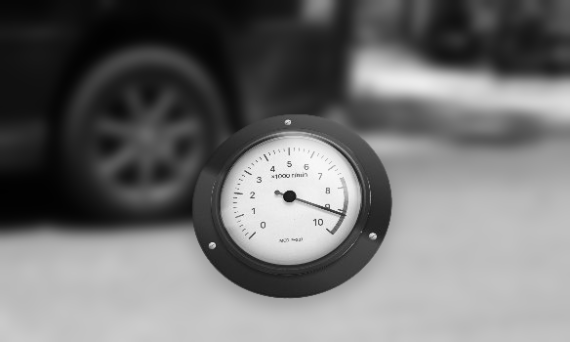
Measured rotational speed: 9200 rpm
